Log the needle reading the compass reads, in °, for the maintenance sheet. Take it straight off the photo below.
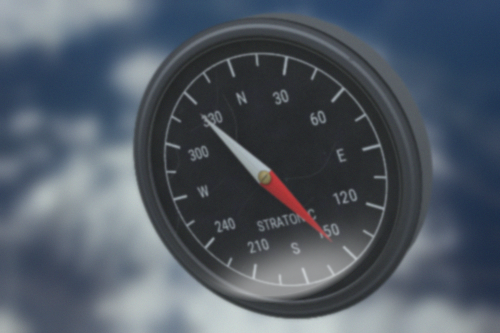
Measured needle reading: 150 °
